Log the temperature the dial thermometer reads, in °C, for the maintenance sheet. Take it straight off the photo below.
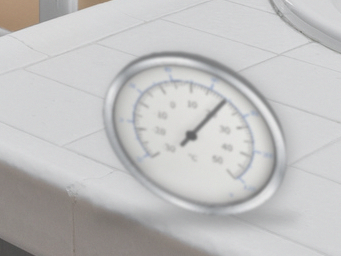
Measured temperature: 20 °C
